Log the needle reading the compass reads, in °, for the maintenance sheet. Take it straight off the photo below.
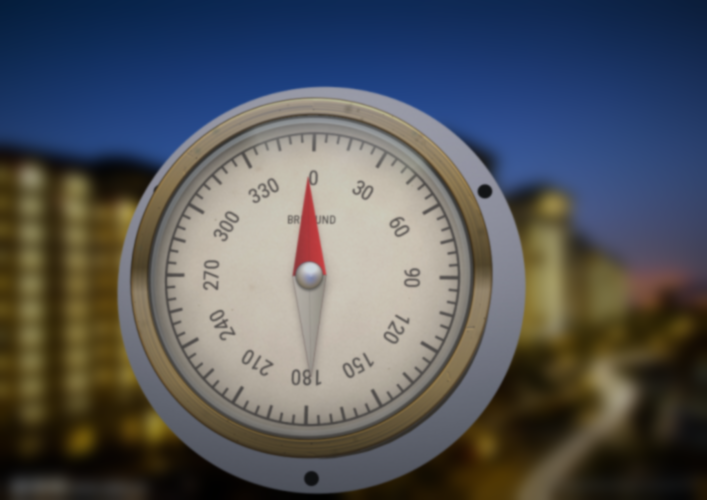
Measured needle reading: 357.5 °
